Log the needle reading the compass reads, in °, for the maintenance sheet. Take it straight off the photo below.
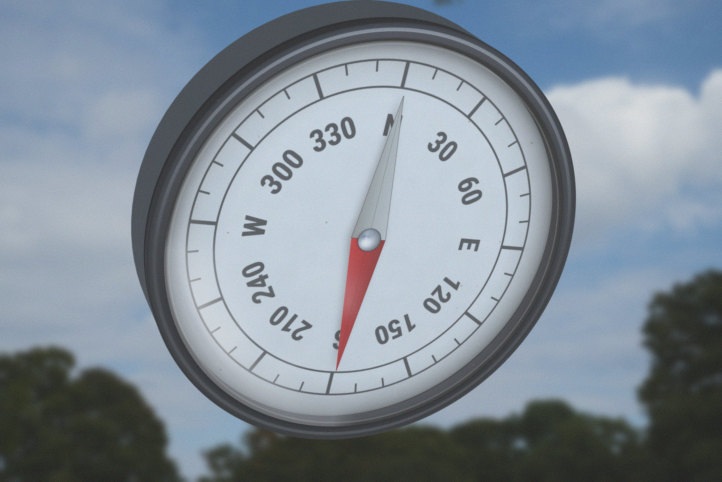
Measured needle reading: 180 °
